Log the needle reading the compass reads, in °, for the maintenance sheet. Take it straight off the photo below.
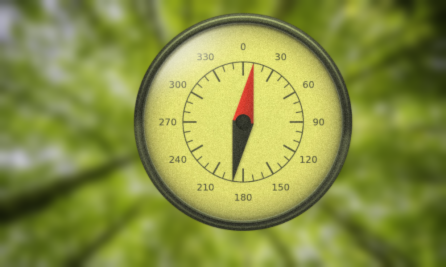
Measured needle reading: 10 °
